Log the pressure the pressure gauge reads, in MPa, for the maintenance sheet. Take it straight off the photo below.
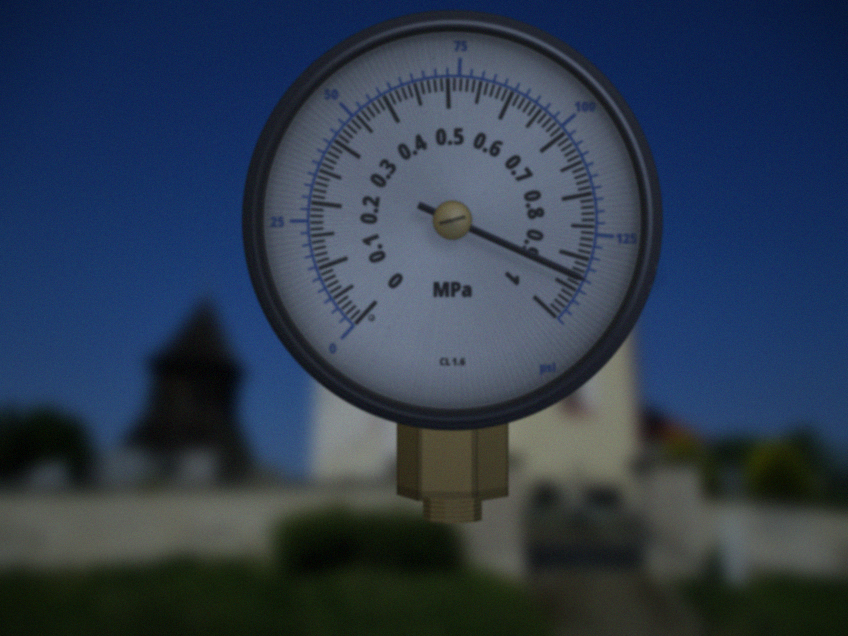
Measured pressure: 0.93 MPa
